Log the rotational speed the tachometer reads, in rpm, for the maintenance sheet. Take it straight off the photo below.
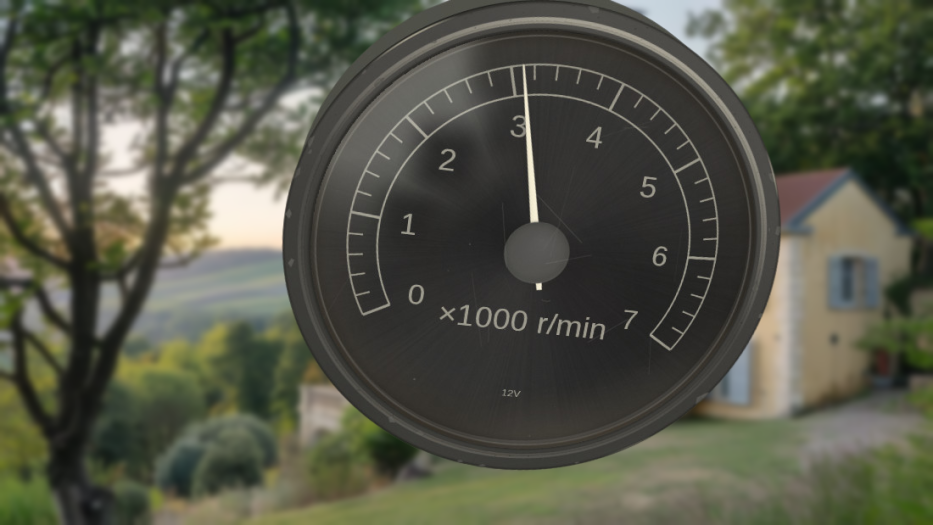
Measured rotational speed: 3100 rpm
